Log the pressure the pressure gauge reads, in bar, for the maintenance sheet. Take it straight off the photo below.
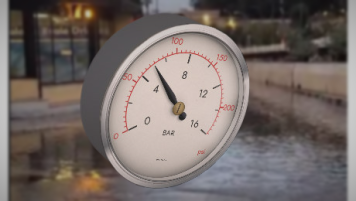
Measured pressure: 5 bar
